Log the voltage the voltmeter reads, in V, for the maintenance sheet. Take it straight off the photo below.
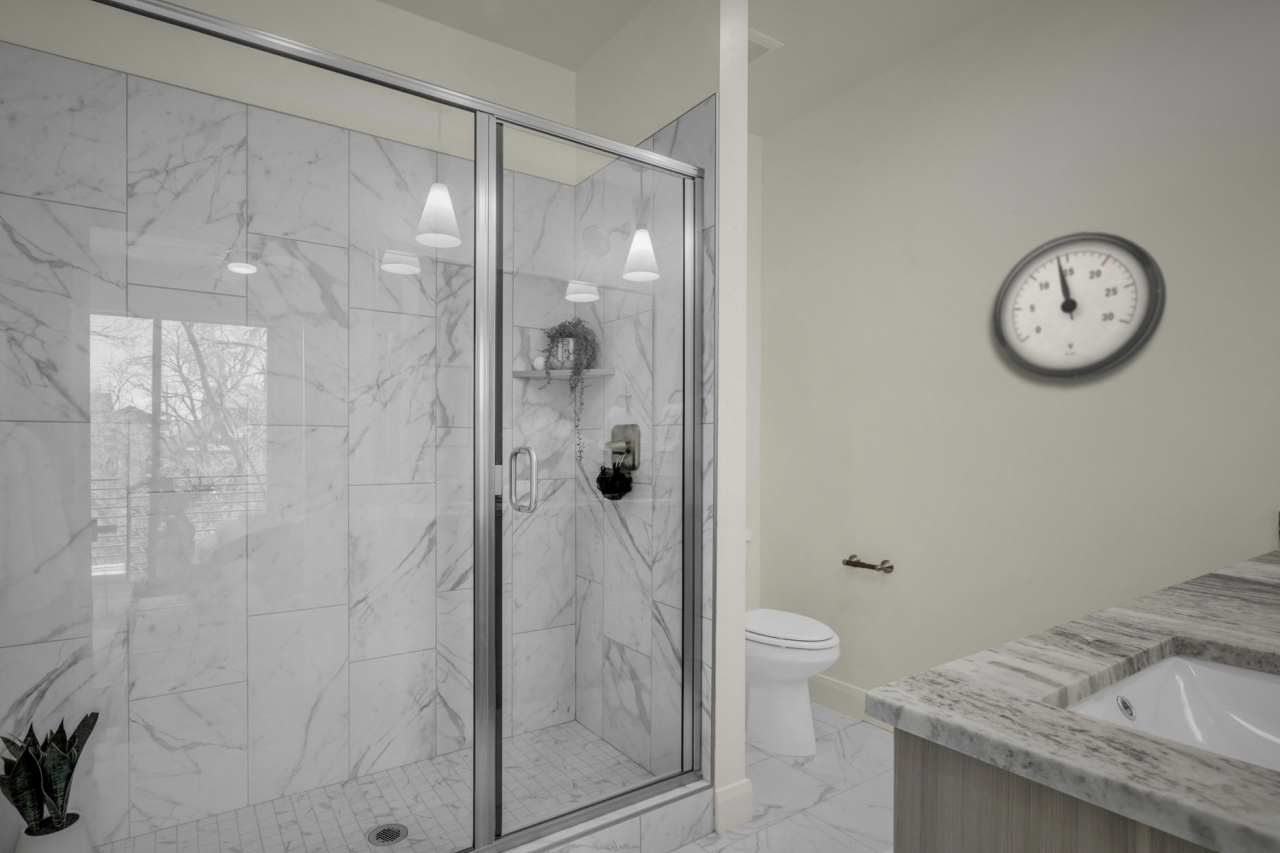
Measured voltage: 14 V
